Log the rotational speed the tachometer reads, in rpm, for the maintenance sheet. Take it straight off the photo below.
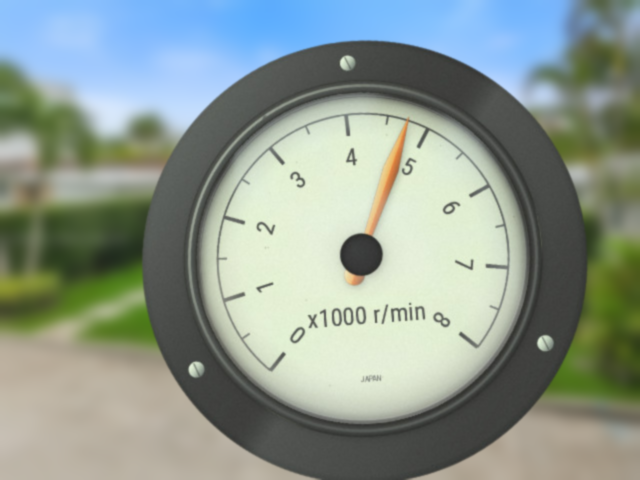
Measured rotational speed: 4750 rpm
